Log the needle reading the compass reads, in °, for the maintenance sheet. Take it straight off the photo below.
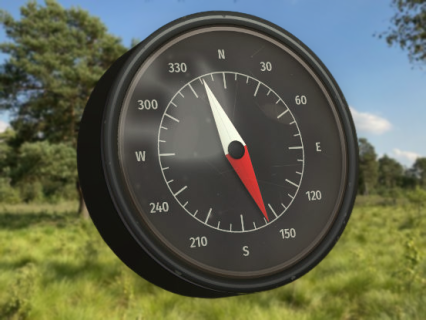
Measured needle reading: 160 °
